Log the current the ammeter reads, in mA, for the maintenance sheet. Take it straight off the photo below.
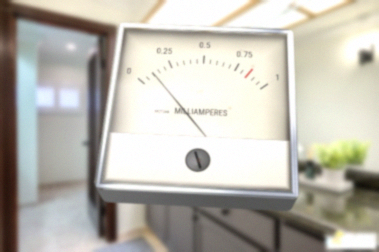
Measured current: 0.1 mA
